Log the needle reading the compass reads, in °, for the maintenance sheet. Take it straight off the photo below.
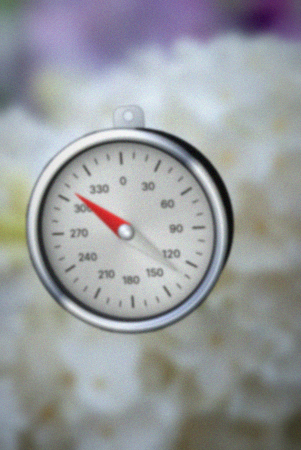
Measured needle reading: 310 °
